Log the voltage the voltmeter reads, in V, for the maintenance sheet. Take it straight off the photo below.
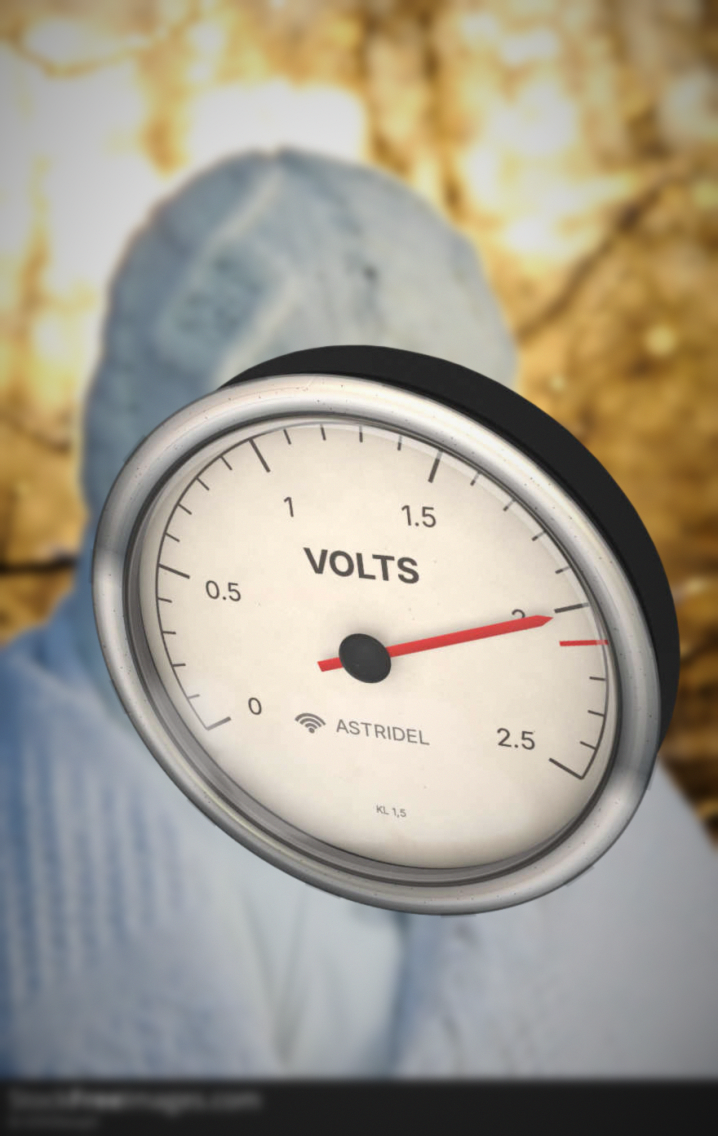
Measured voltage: 2 V
